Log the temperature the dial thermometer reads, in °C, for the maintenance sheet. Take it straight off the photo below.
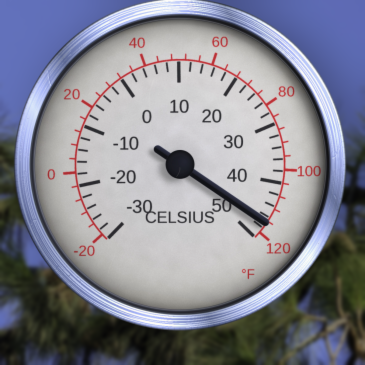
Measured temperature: 47 °C
